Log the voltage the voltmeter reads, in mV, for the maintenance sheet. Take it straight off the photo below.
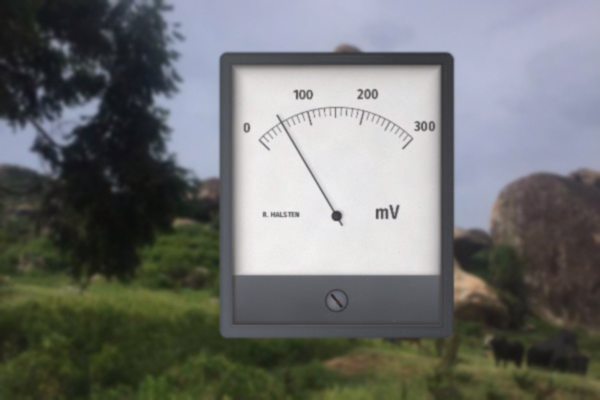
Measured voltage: 50 mV
